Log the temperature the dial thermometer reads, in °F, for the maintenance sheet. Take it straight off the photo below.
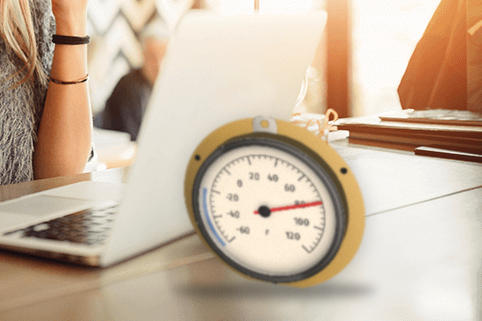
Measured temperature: 80 °F
